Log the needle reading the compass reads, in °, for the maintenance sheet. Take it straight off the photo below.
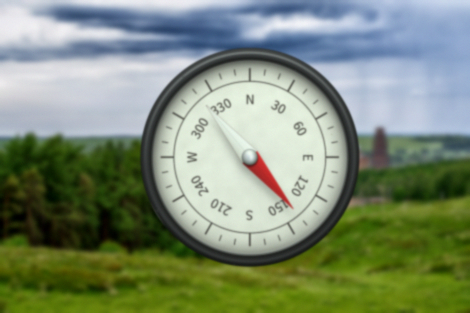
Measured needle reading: 140 °
